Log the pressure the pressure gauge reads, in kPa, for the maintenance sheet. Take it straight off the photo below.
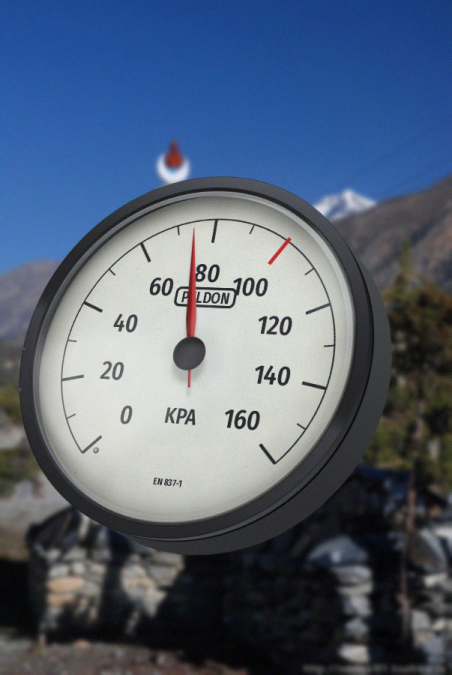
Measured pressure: 75 kPa
